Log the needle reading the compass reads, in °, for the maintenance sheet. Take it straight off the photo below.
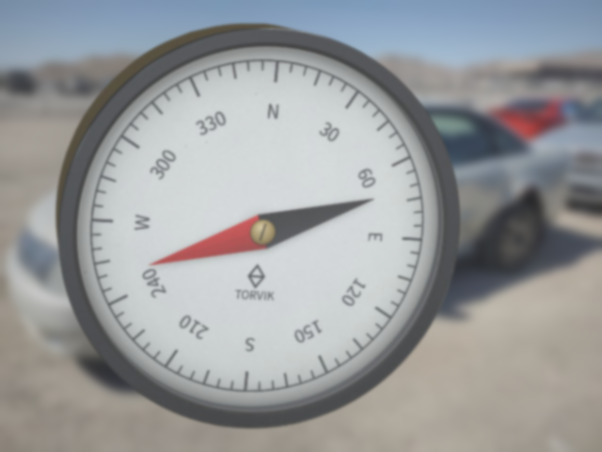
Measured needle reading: 250 °
